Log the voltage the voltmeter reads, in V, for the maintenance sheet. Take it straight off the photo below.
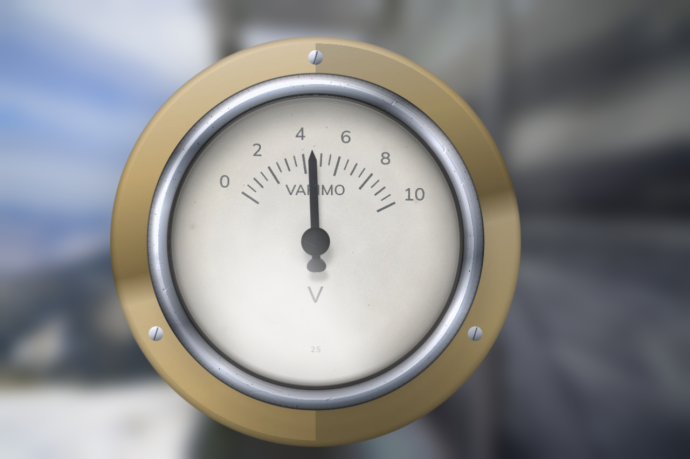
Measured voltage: 4.5 V
